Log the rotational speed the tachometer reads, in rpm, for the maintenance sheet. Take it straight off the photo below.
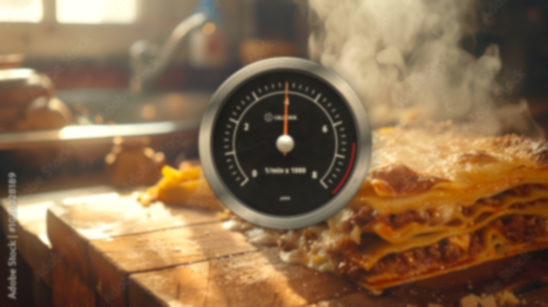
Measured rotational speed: 4000 rpm
